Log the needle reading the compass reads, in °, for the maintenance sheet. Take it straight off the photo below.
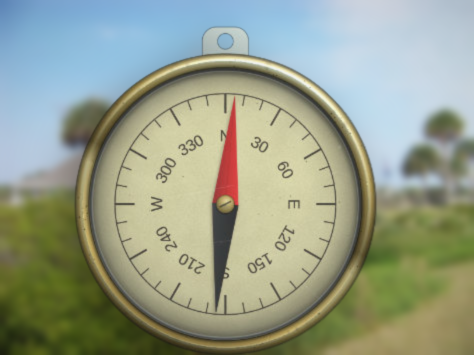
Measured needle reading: 5 °
